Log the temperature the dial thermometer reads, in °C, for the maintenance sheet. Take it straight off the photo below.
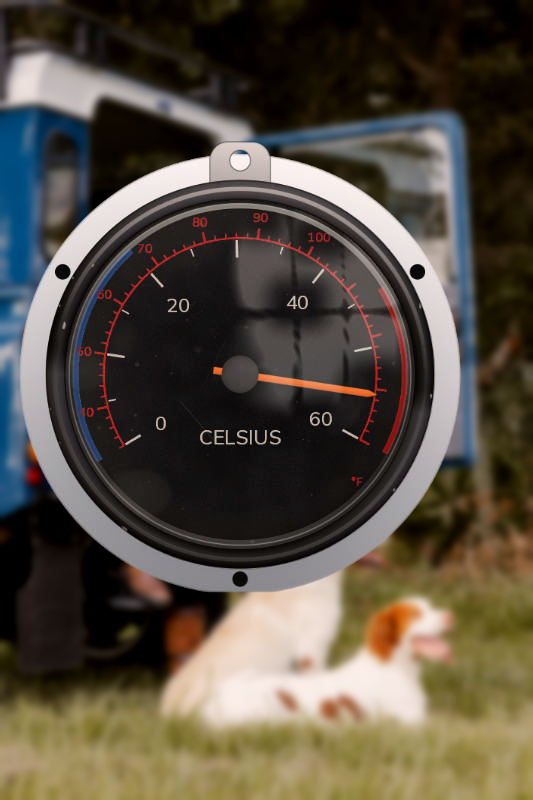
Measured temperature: 55 °C
